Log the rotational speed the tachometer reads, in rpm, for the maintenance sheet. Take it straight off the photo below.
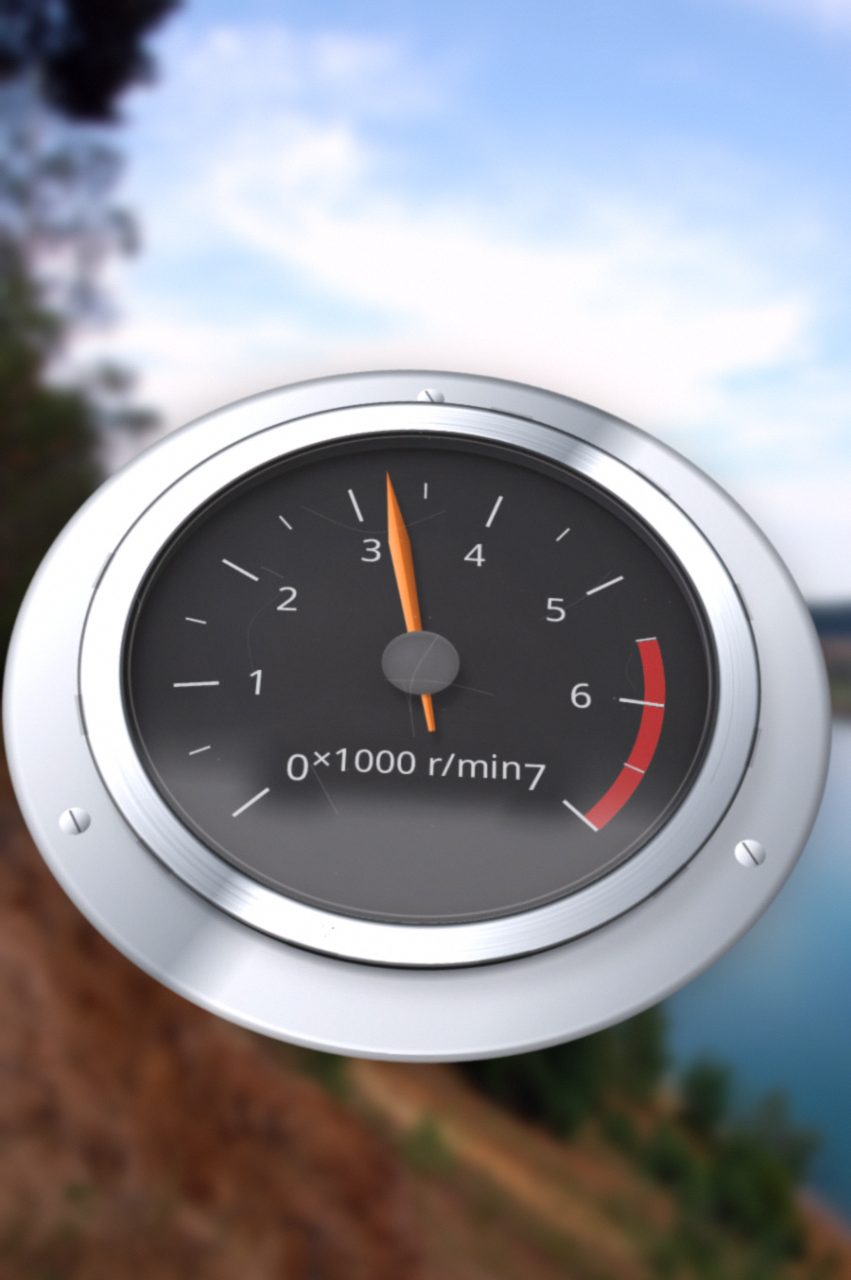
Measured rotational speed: 3250 rpm
